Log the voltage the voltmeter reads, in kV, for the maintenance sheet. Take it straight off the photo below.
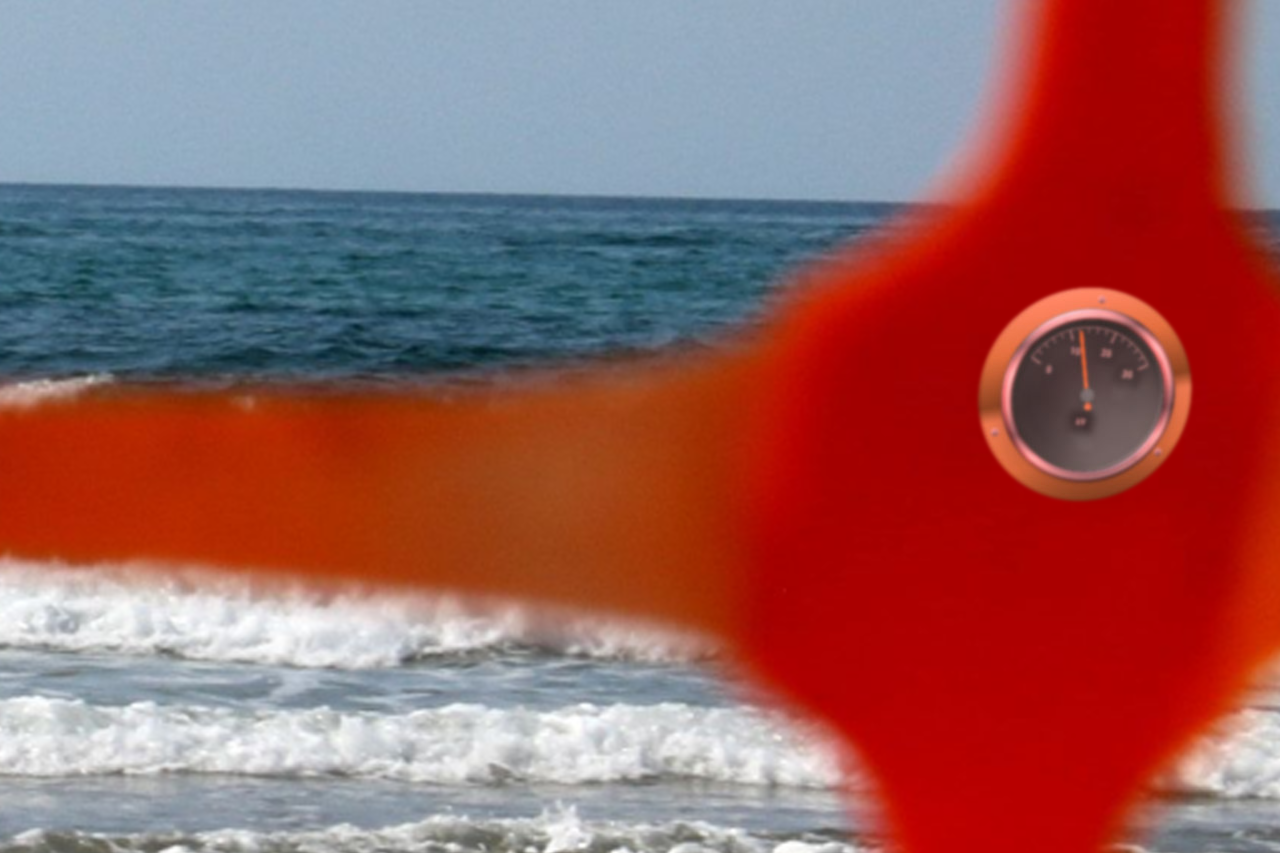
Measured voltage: 12 kV
